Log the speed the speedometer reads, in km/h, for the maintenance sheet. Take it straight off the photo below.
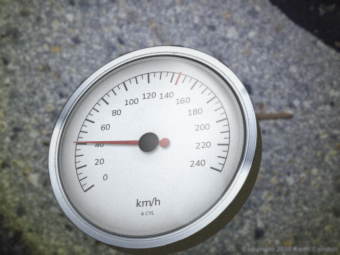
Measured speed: 40 km/h
